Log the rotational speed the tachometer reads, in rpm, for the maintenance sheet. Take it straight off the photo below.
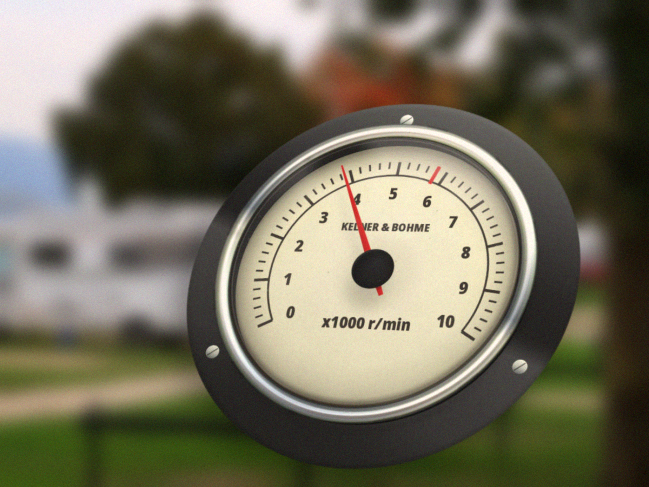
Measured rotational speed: 3900 rpm
